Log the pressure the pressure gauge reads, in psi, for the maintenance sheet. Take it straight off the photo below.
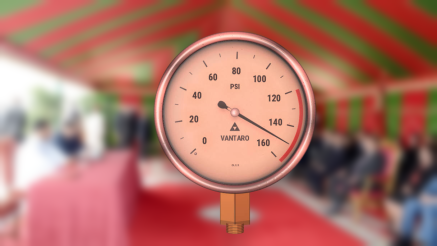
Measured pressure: 150 psi
